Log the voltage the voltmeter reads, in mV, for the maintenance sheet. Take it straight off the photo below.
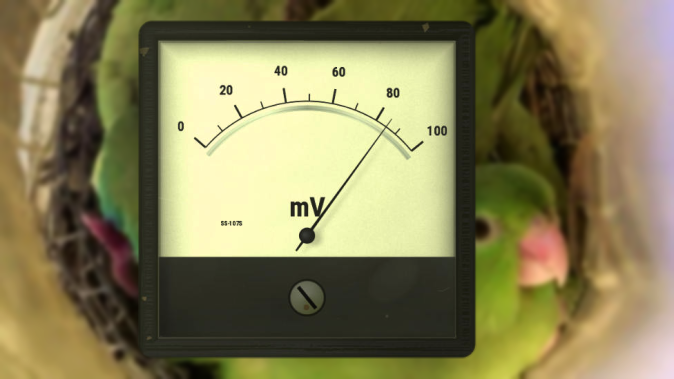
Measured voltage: 85 mV
